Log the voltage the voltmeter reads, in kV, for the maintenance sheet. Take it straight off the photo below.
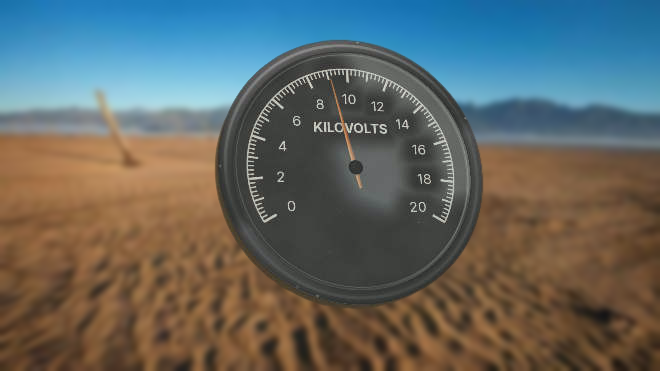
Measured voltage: 9 kV
